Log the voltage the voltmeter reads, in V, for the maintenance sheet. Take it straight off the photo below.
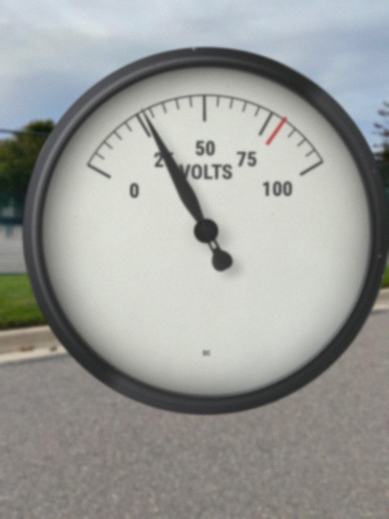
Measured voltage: 27.5 V
